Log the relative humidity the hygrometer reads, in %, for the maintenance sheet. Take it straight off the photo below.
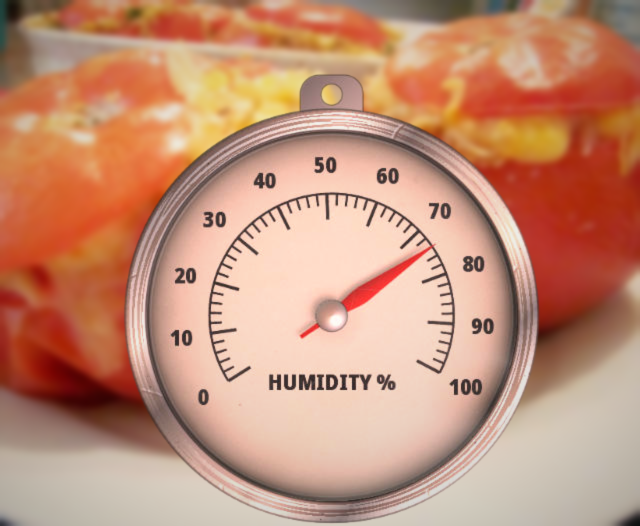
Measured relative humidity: 74 %
